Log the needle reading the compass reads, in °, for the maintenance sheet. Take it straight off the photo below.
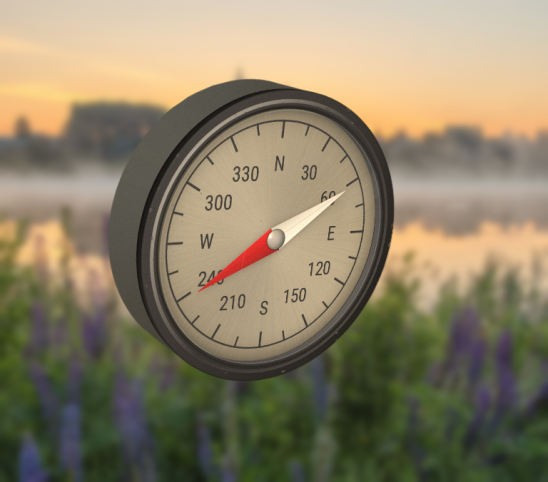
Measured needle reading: 240 °
